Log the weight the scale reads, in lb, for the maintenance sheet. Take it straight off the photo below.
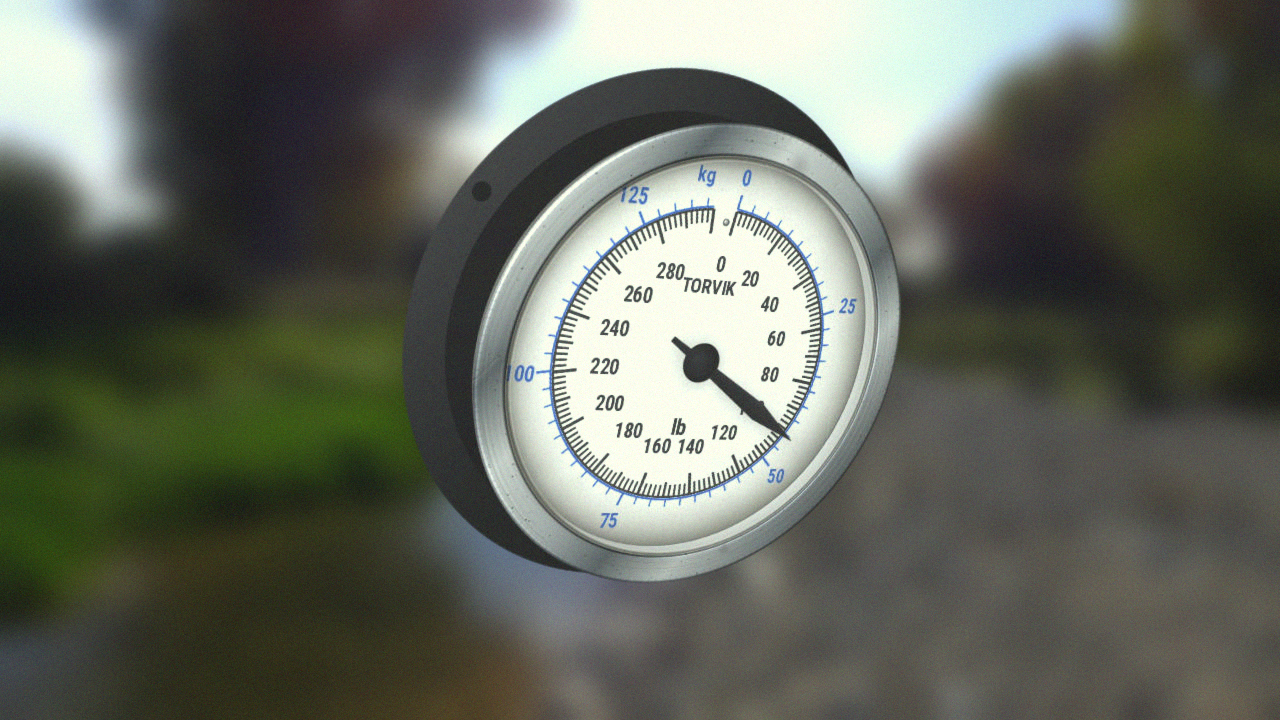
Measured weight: 100 lb
